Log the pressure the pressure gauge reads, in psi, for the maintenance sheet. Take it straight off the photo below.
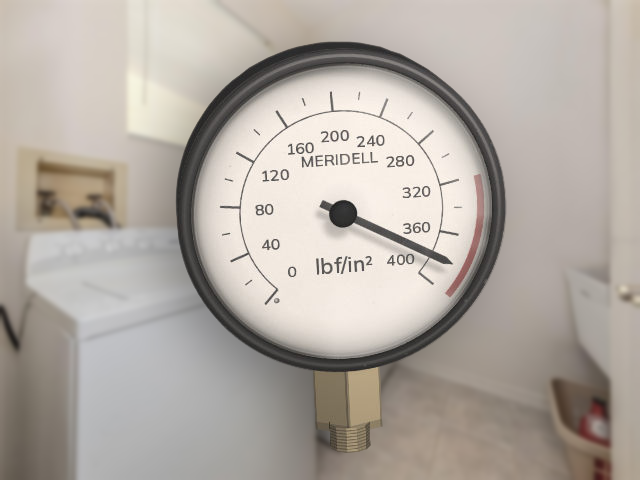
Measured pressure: 380 psi
